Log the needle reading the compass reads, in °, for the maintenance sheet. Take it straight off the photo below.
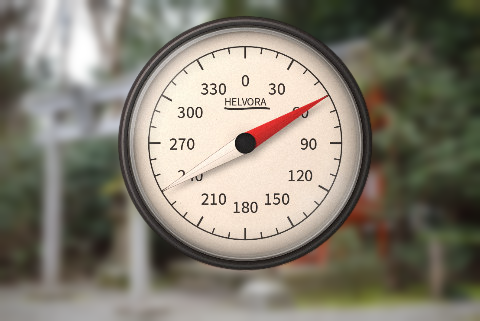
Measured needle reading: 60 °
